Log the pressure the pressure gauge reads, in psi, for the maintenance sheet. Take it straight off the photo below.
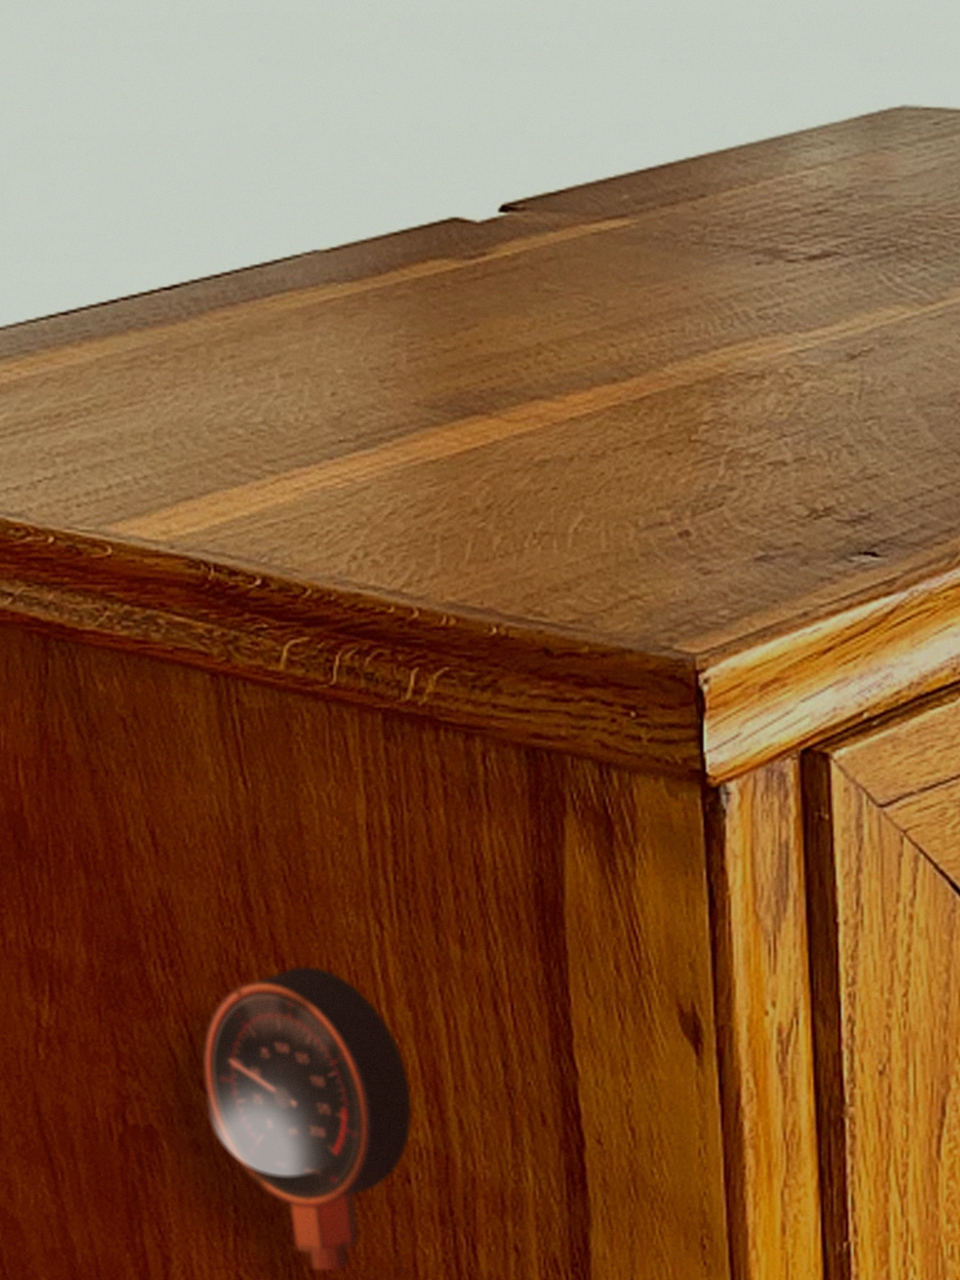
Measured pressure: 50 psi
